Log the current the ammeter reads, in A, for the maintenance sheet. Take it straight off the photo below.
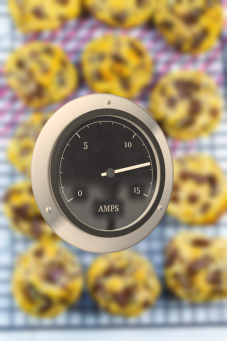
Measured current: 12.5 A
